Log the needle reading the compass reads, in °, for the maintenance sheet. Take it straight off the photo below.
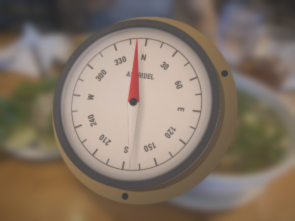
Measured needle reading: 352.5 °
